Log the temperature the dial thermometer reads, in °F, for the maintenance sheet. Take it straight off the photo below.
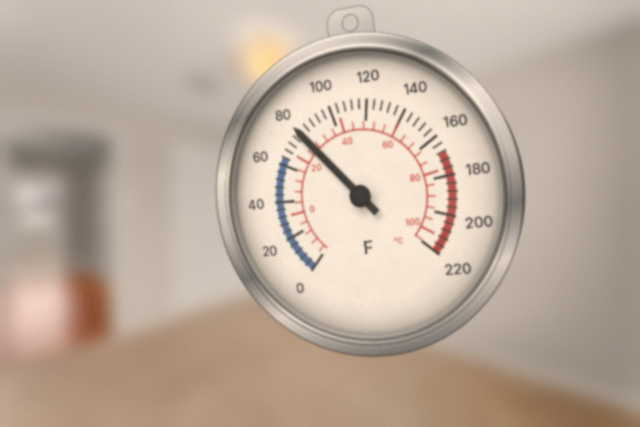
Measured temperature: 80 °F
